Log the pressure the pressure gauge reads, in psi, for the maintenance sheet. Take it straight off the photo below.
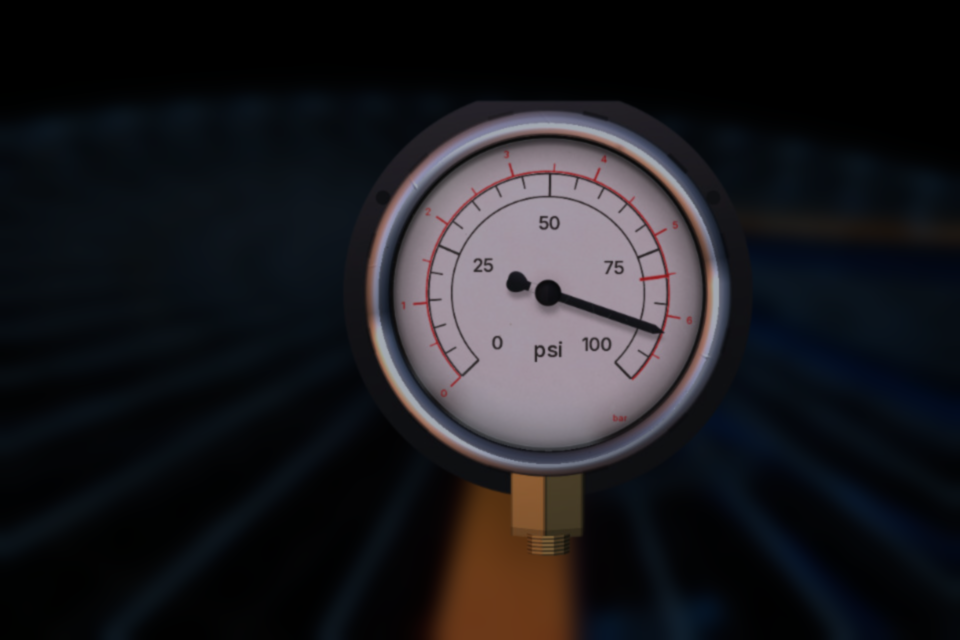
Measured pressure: 90 psi
